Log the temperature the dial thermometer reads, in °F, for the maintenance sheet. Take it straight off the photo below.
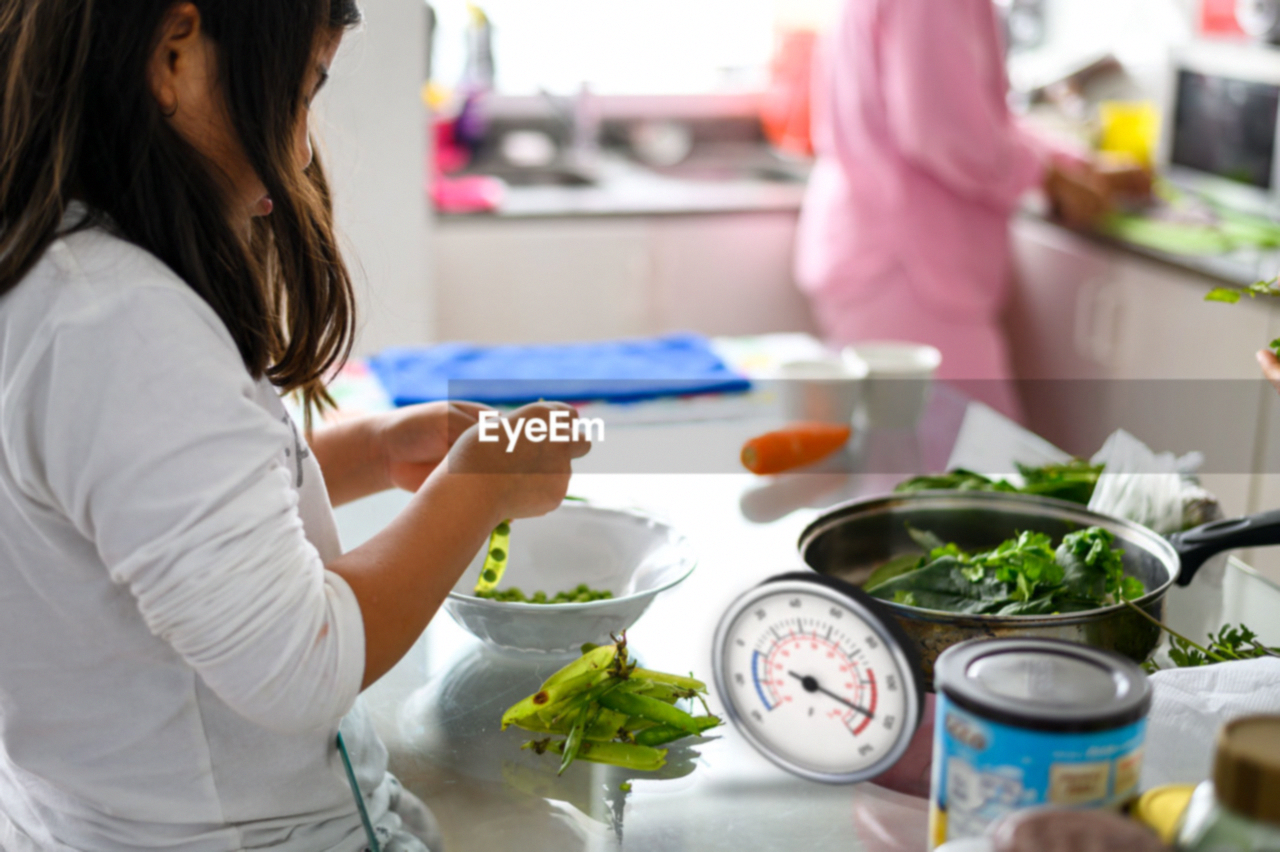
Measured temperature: 120 °F
